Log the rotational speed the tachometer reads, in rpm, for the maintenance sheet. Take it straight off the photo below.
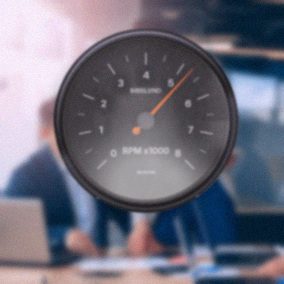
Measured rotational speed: 5250 rpm
